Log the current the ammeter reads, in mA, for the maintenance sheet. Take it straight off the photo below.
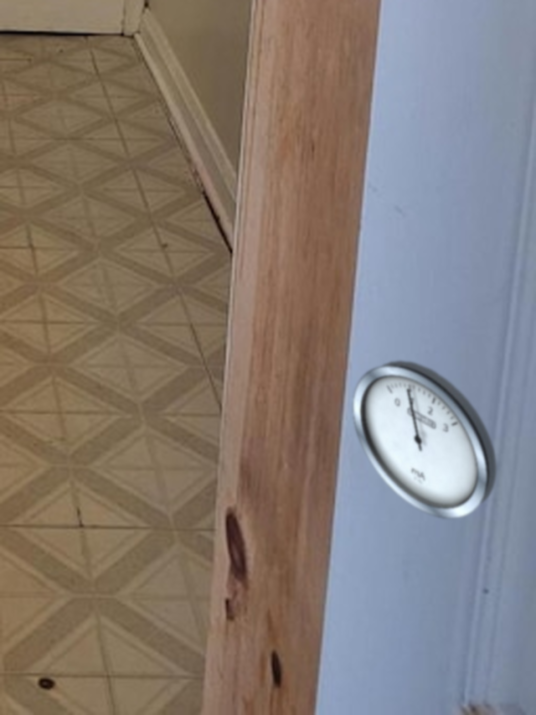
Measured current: 1 mA
